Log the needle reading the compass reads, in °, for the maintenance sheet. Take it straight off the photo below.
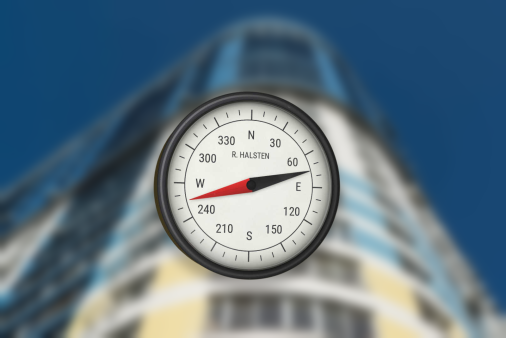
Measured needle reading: 255 °
